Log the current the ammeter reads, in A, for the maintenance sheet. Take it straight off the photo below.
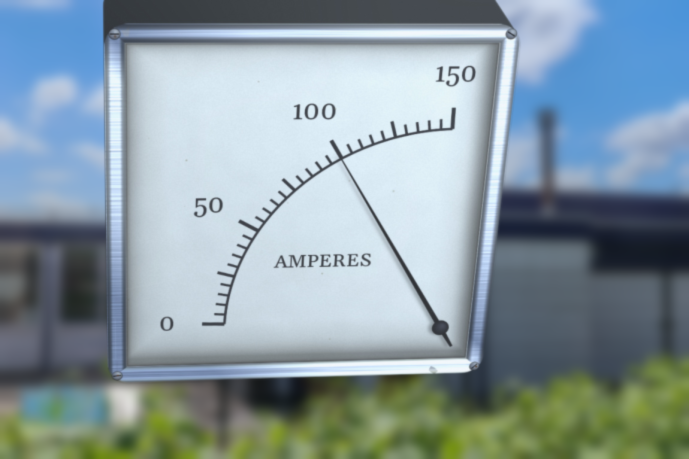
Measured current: 100 A
